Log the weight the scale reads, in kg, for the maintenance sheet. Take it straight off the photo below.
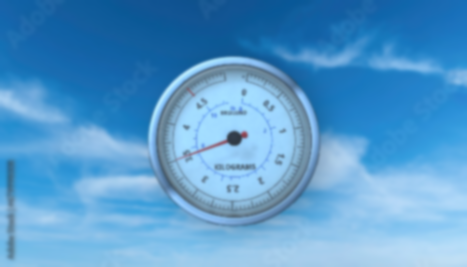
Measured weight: 3.5 kg
